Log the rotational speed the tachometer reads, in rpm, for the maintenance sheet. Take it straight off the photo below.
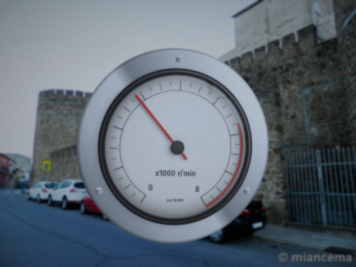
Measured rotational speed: 2875 rpm
